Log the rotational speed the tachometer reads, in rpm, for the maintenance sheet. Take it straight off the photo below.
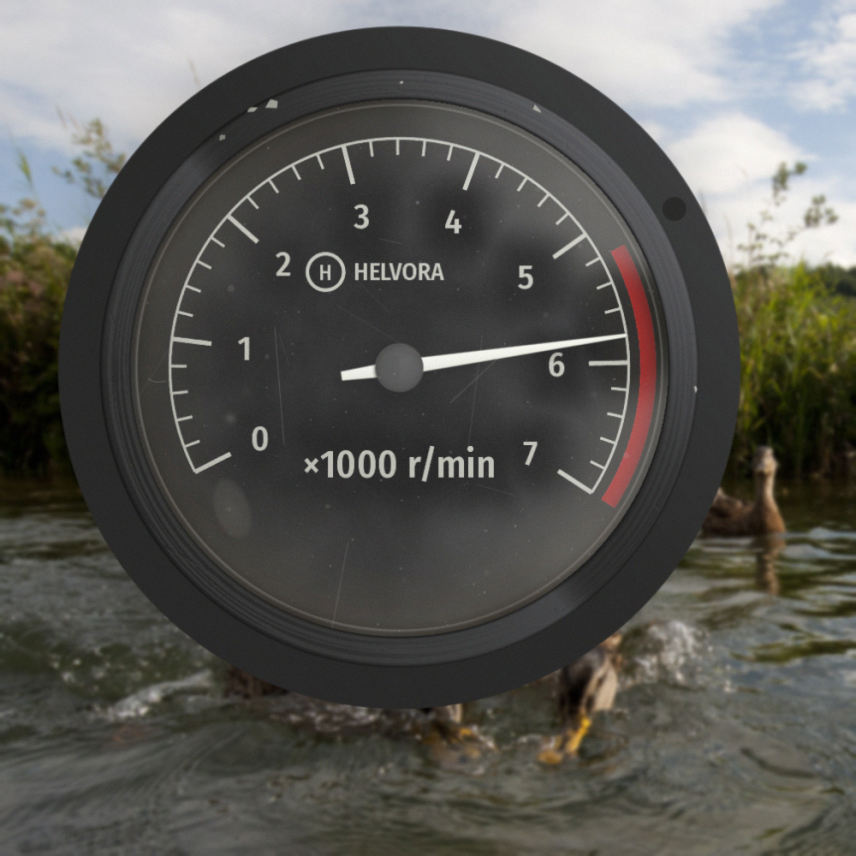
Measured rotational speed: 5800 rpm
